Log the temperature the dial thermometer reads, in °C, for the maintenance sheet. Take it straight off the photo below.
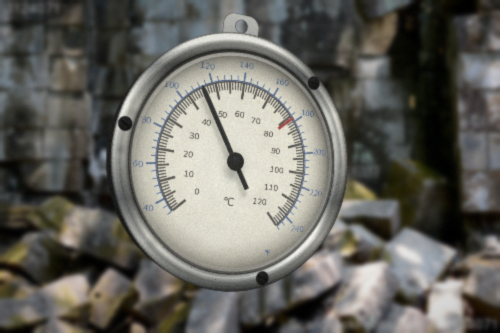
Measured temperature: 45 °C
